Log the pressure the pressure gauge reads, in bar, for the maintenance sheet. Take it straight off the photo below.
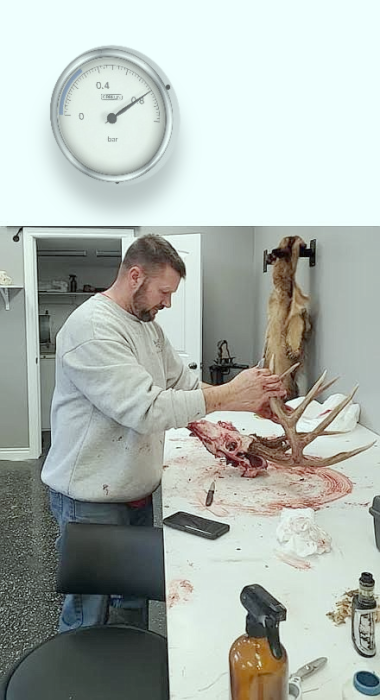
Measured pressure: 0.8 bar
